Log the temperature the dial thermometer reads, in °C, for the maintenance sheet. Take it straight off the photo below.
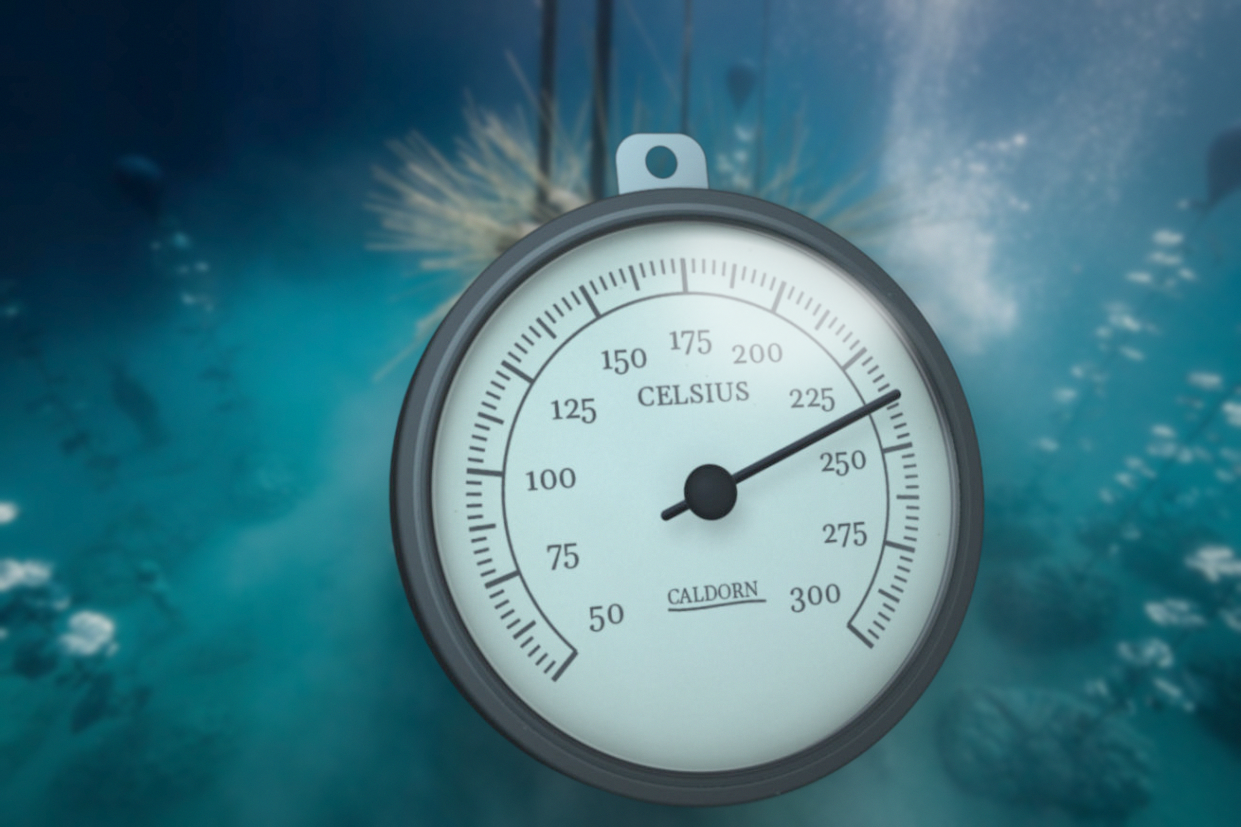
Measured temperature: 237.5 °C
